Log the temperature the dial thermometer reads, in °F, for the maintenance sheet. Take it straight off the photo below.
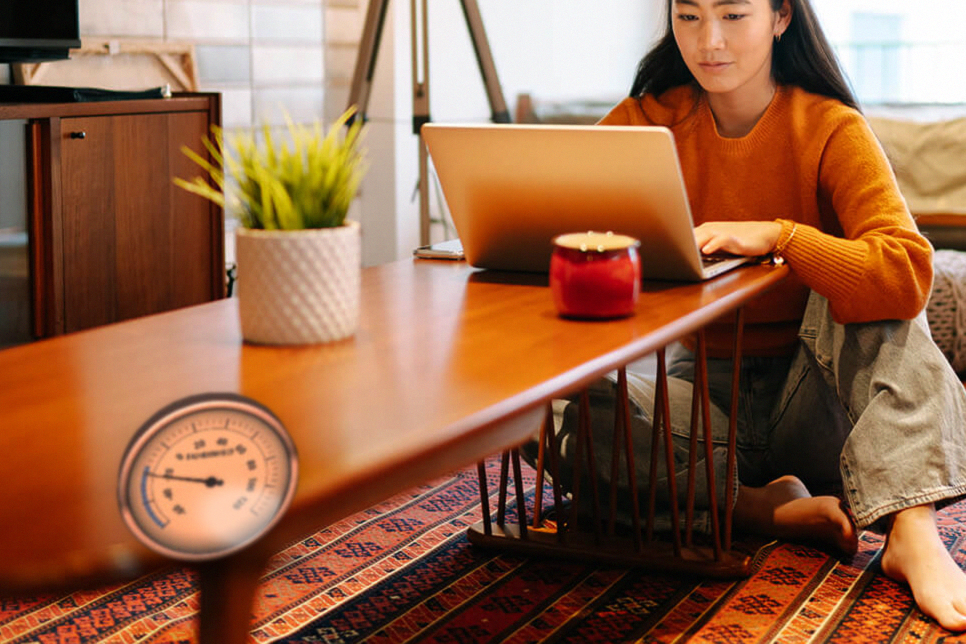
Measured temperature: -20 °F
